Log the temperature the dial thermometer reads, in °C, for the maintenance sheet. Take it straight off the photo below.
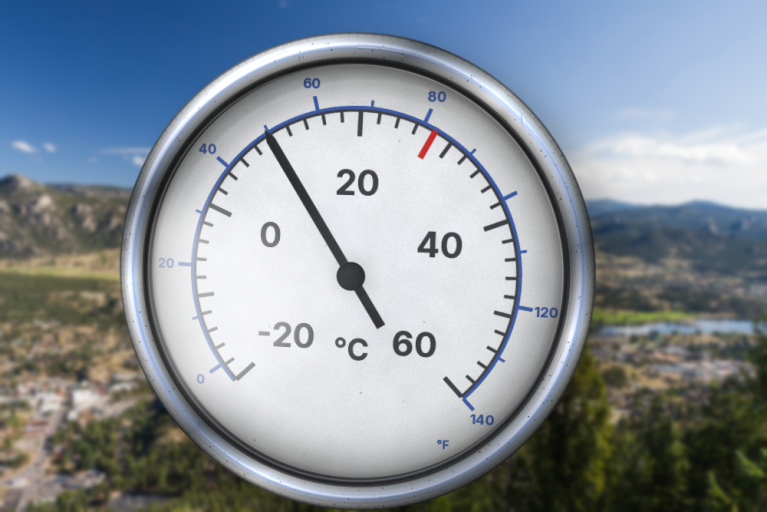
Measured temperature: 10 °C
